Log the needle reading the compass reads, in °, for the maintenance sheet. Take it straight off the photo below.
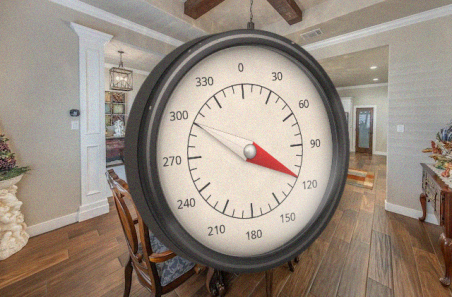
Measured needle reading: 120 °
